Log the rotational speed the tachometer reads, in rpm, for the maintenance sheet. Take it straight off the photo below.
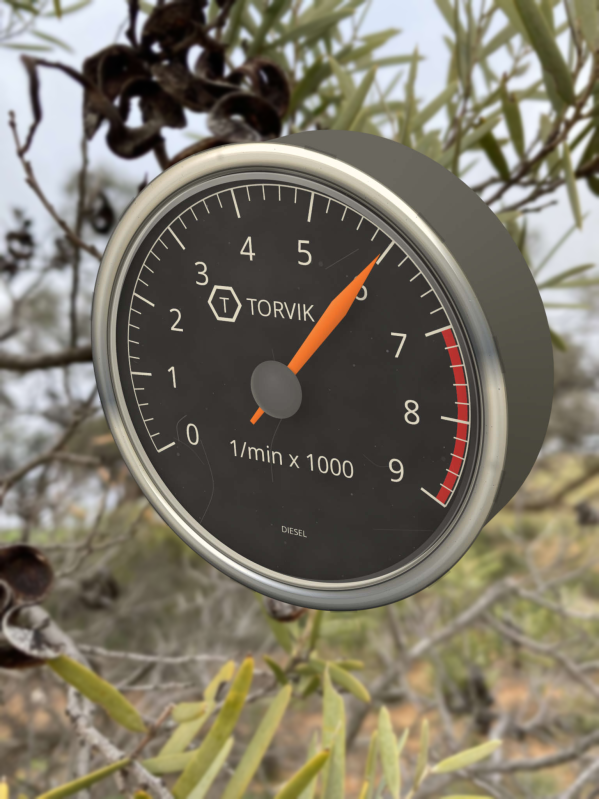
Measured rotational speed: 6000 rpm
